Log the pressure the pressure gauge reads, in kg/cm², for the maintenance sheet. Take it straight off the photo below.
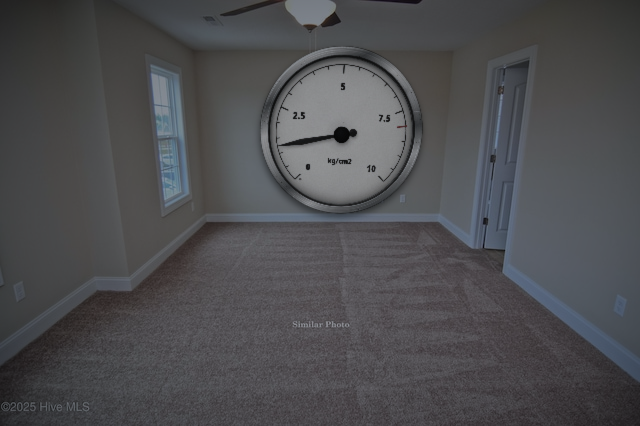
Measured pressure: 1.25 kg/cm²
